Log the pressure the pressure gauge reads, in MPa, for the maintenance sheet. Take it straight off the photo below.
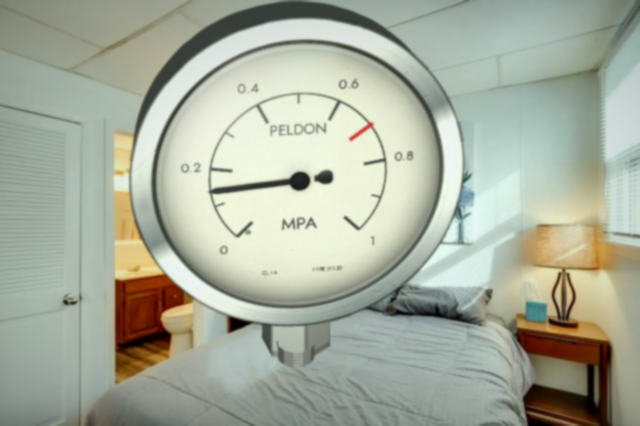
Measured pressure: 0.15 MPa
